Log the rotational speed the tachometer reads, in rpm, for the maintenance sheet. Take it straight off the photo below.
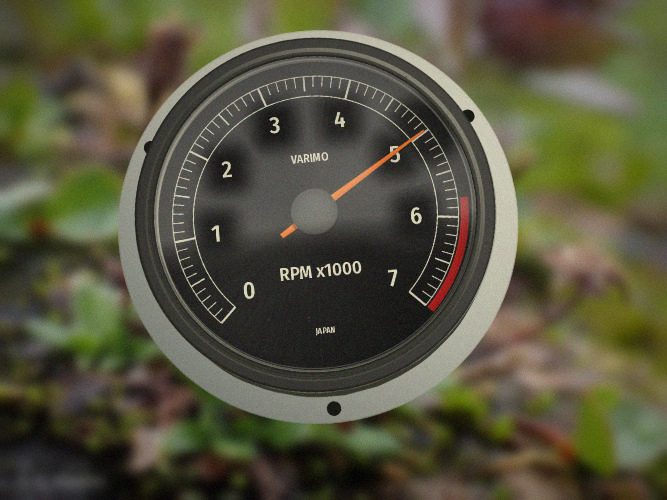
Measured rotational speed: 5000 rpm
